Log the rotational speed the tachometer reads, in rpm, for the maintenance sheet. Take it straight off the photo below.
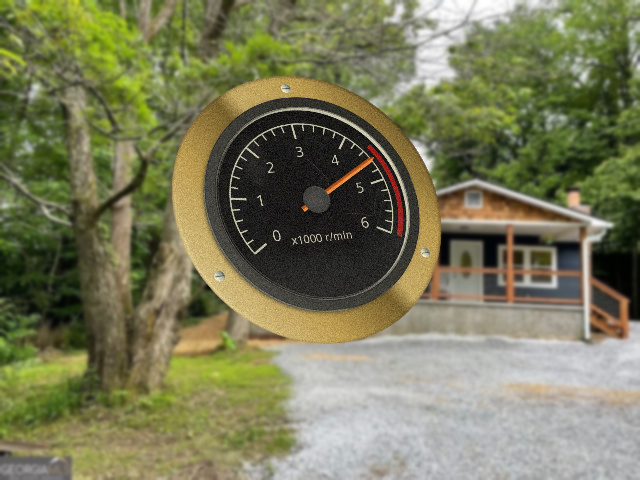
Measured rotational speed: 4600 rpm
